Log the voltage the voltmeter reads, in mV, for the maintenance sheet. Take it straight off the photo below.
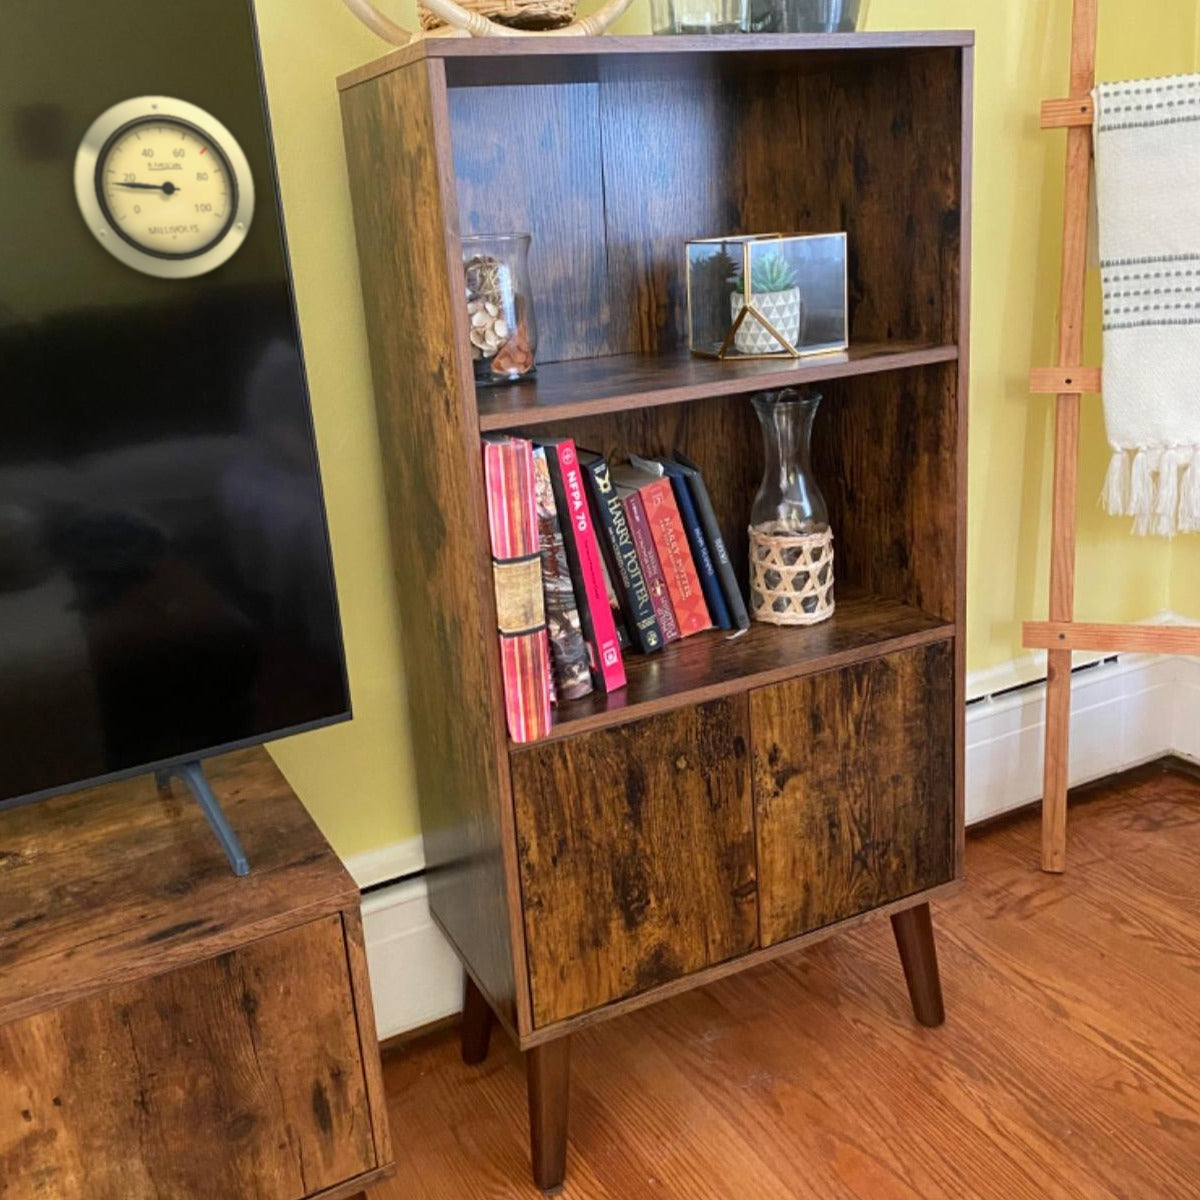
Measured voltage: 15 mV
